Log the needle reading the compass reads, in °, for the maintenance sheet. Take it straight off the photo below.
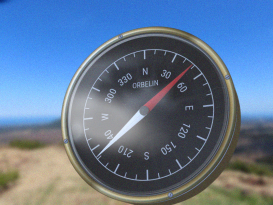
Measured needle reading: 50 °
